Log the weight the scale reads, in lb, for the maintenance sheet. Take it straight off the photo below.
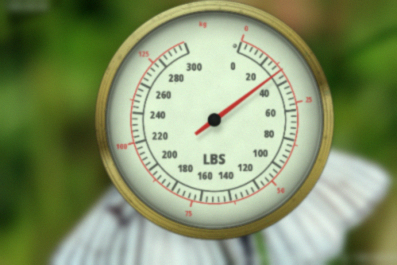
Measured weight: 32 lb
